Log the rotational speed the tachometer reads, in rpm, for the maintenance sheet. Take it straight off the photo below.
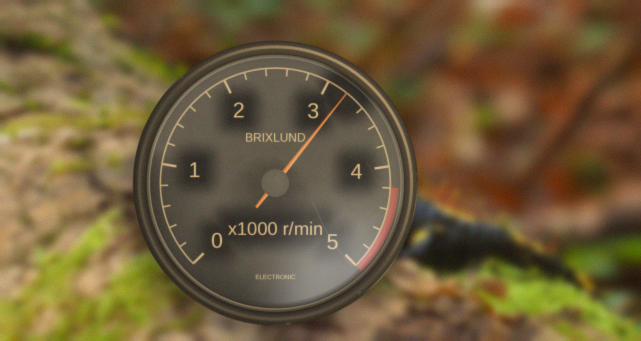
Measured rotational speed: 3200 rpm
